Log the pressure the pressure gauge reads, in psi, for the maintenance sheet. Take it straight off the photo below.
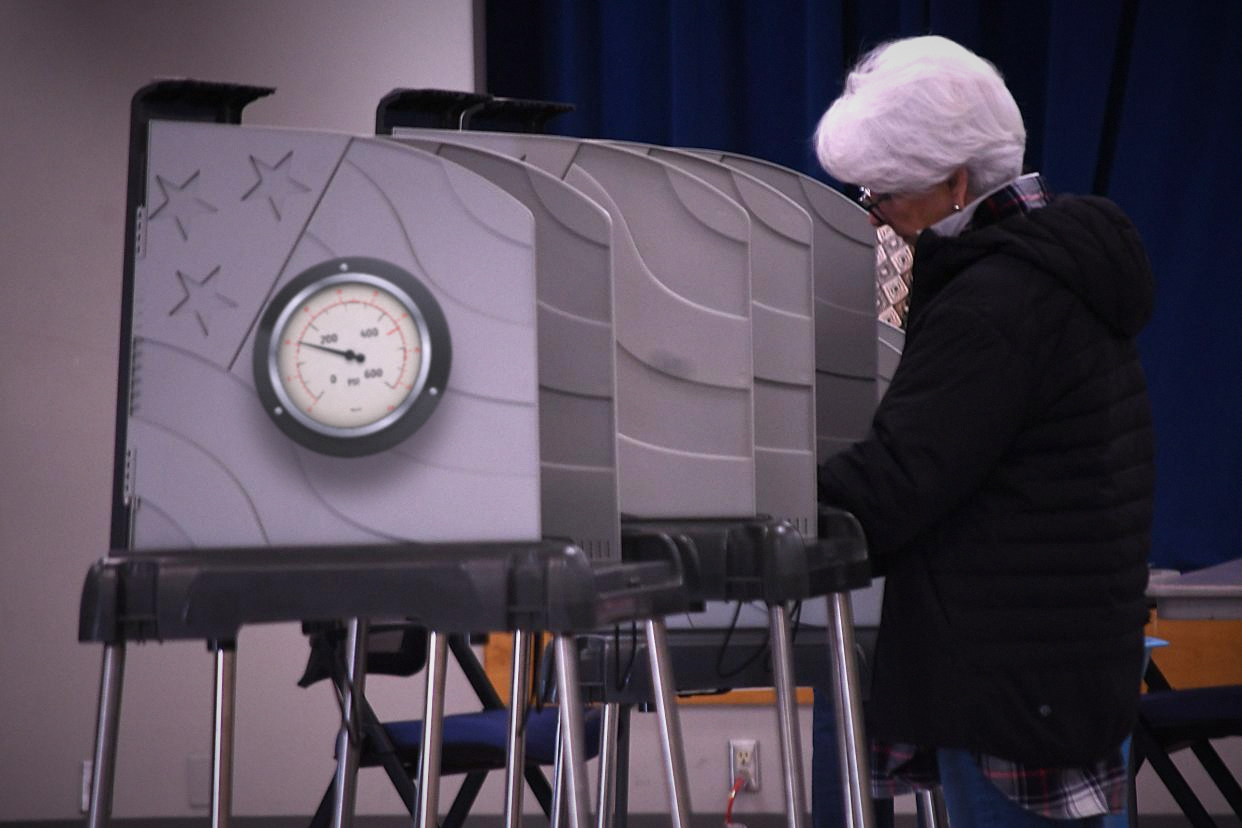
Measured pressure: 150 psi
